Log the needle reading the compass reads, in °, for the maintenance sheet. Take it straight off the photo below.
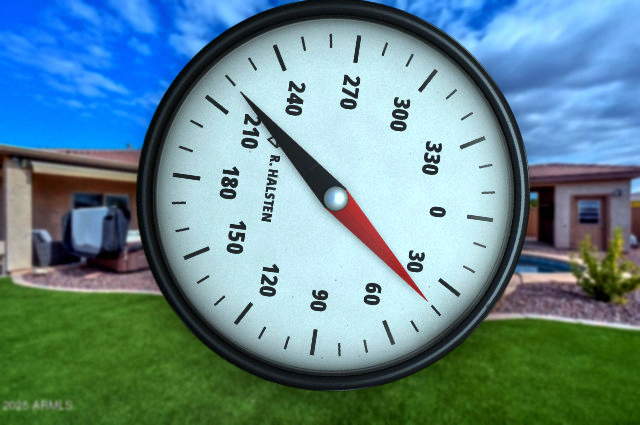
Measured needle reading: 40 °
